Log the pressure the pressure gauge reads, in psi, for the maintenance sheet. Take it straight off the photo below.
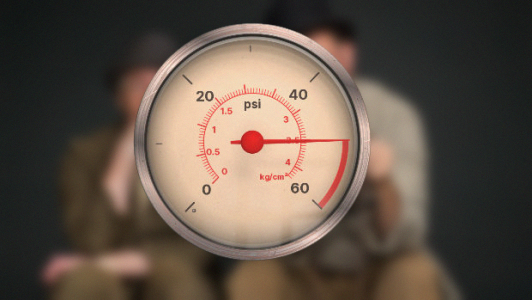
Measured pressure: 50 psi
